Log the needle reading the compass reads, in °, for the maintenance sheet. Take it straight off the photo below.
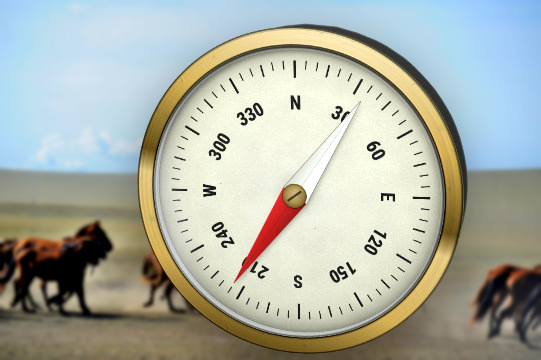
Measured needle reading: 215 °
